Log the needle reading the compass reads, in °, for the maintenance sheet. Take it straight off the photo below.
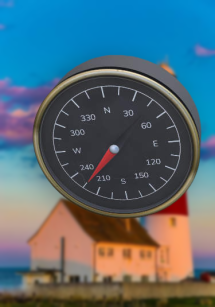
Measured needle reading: 225 °
